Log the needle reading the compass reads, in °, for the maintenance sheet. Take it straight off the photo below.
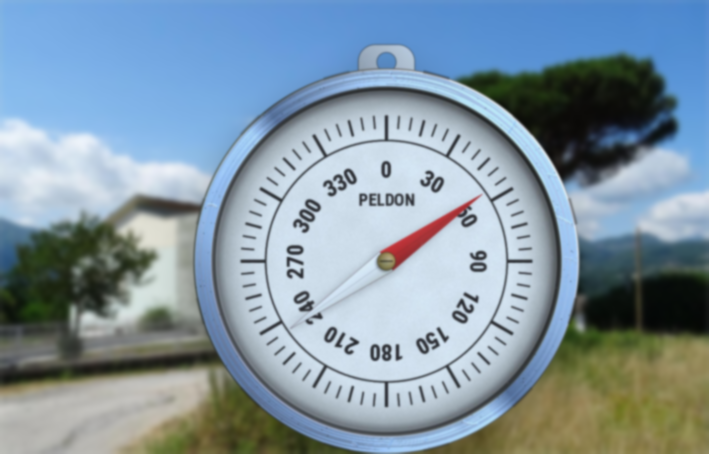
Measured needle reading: 55 °
